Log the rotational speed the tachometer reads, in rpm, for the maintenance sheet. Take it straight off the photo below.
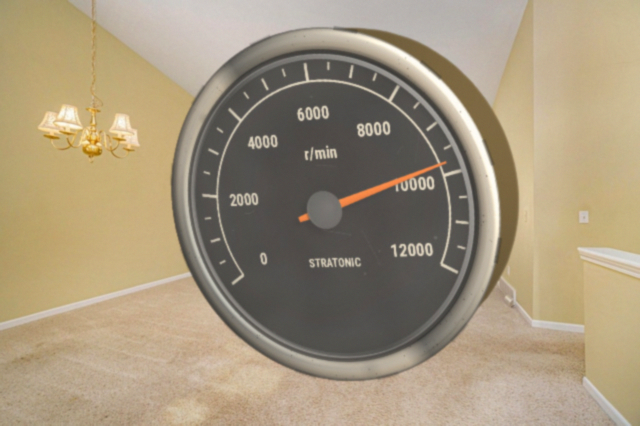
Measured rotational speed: 9750 rpm
